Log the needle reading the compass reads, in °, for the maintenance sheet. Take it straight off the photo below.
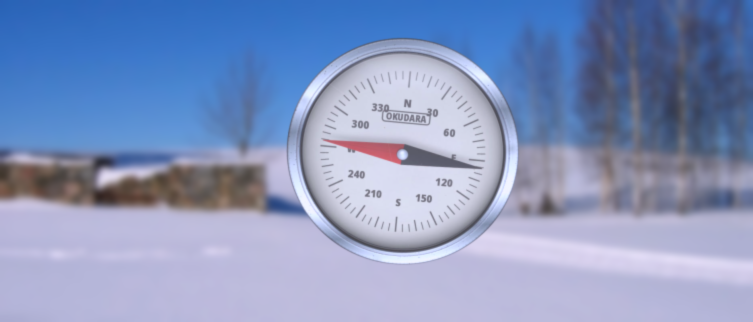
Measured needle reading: 275 °
